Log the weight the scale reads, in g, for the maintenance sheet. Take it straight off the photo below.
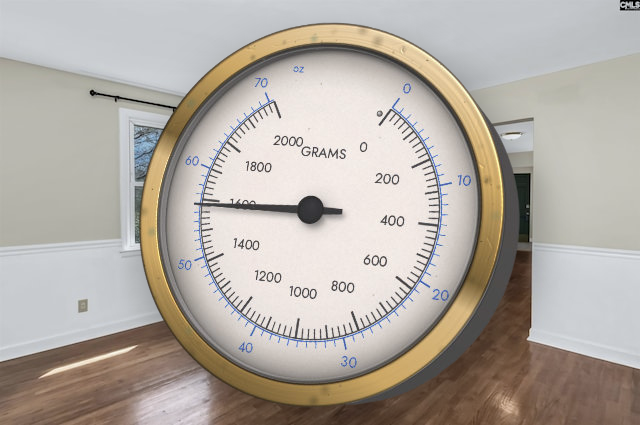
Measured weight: 1580 g
